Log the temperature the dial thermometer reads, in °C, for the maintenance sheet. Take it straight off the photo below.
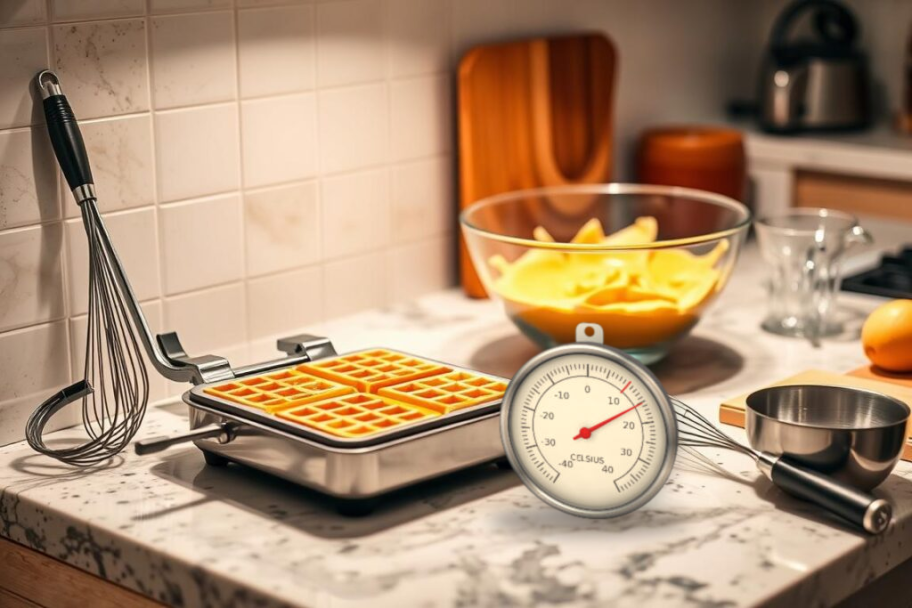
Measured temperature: 15 °C
